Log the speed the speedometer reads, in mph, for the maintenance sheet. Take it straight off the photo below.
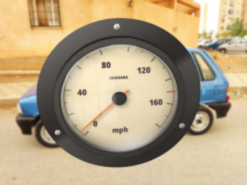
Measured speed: 5 mph
